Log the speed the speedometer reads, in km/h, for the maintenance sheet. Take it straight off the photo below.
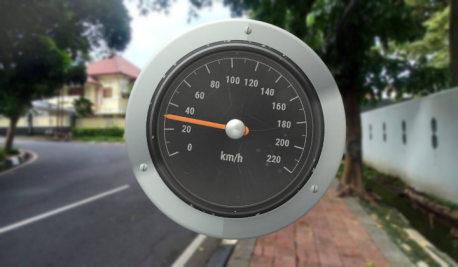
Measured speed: 30 km/h
